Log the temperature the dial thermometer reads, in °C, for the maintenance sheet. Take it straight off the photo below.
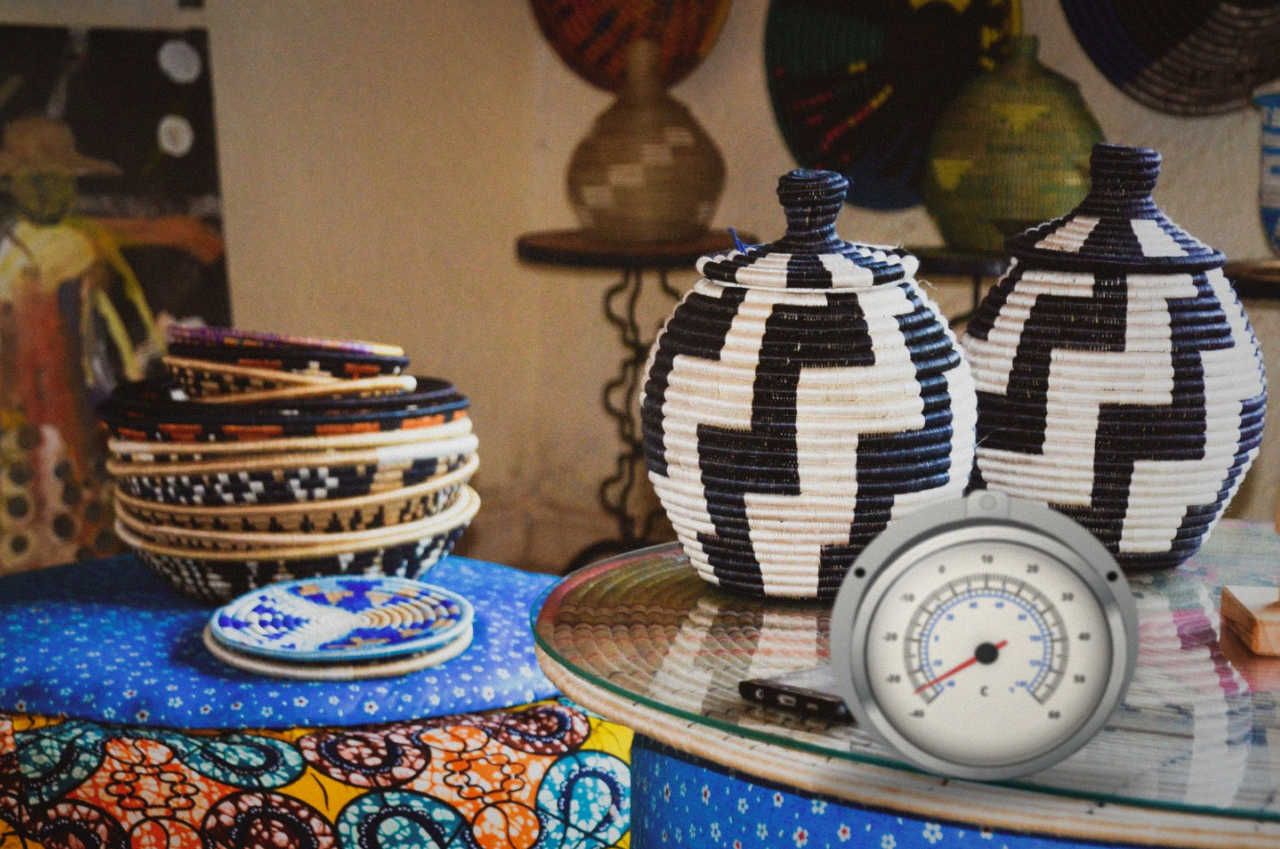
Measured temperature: -35 °C
